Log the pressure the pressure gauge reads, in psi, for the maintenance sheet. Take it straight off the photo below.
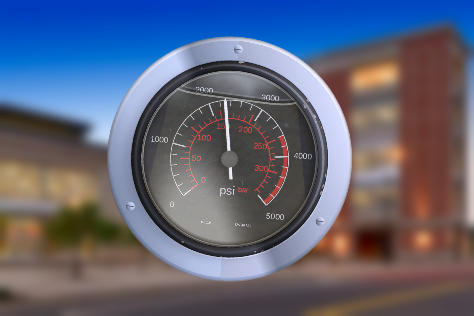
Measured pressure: 2300 psi
